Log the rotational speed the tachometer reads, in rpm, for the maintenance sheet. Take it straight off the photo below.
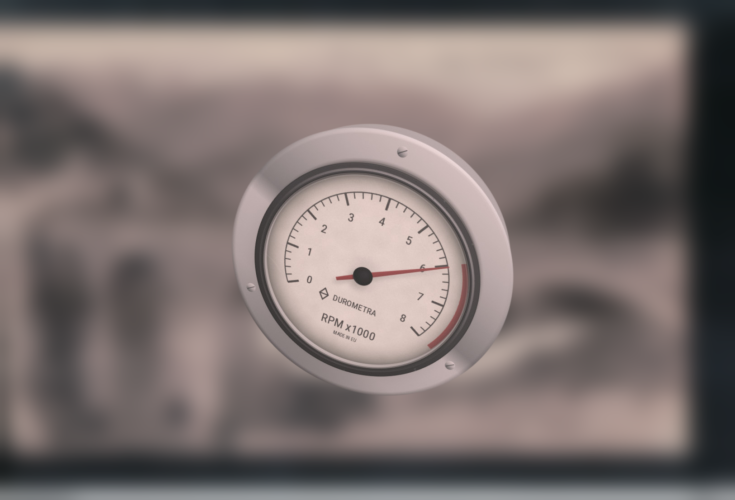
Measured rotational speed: 6000 rpm
